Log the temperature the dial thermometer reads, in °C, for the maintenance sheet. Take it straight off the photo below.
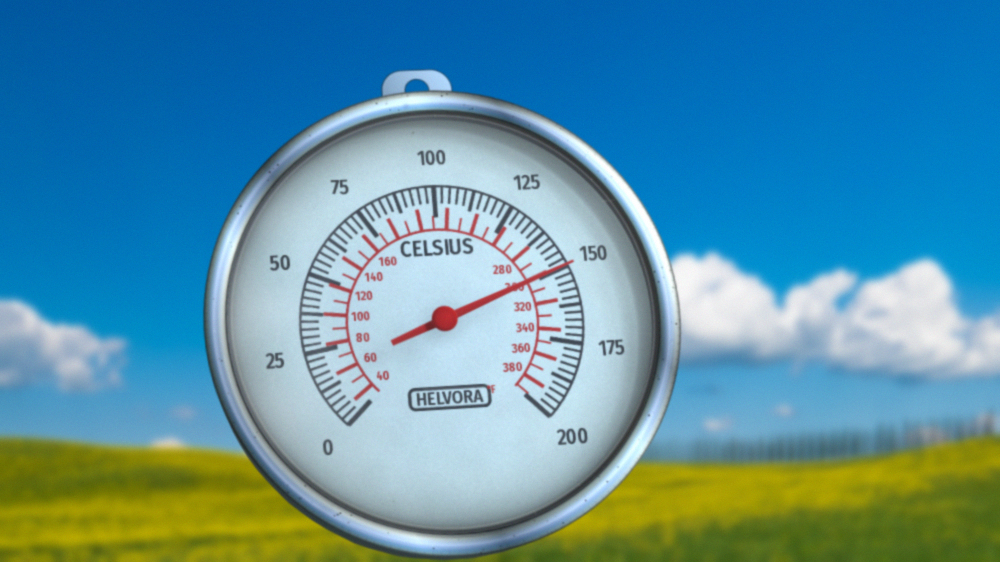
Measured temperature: 150 °C
